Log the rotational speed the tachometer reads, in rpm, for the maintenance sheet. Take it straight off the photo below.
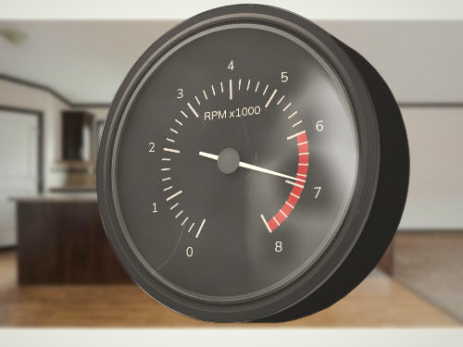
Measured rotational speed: 6900 rpm
